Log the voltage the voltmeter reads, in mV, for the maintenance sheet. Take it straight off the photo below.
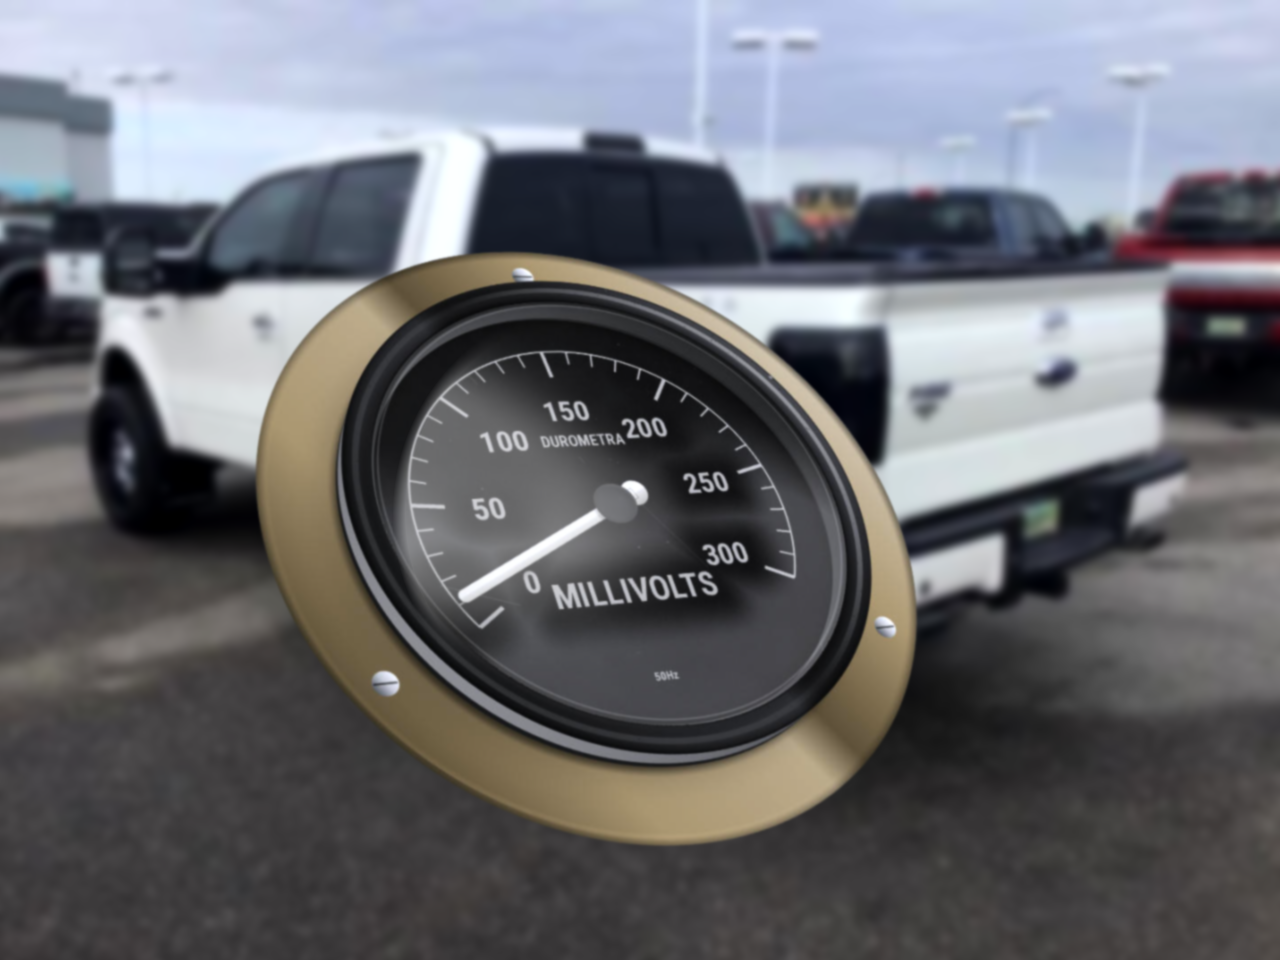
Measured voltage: 10 mV
